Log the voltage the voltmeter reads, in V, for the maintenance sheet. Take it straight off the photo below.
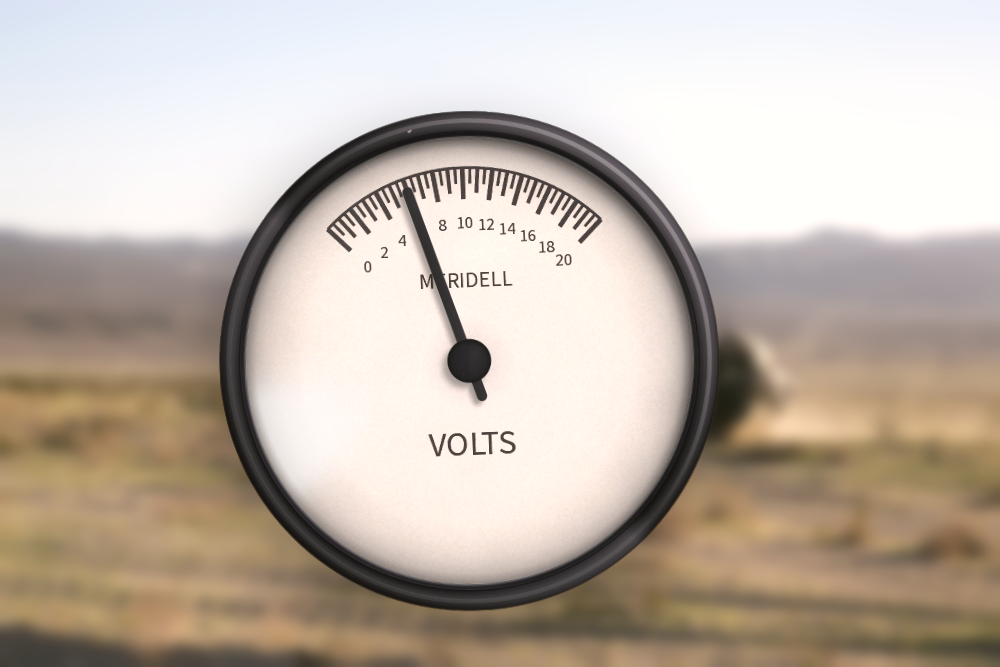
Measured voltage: 6 V
